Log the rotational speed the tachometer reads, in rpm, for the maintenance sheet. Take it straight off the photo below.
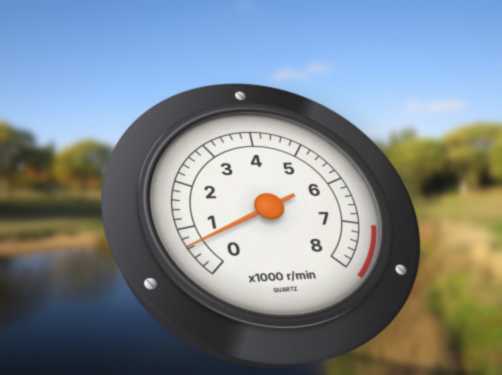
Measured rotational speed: 600 rpm
